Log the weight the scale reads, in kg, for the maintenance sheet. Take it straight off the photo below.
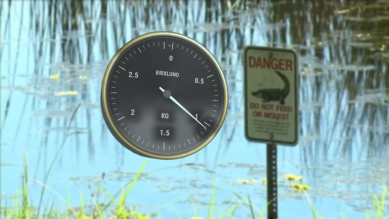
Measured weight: 1.05 kg
